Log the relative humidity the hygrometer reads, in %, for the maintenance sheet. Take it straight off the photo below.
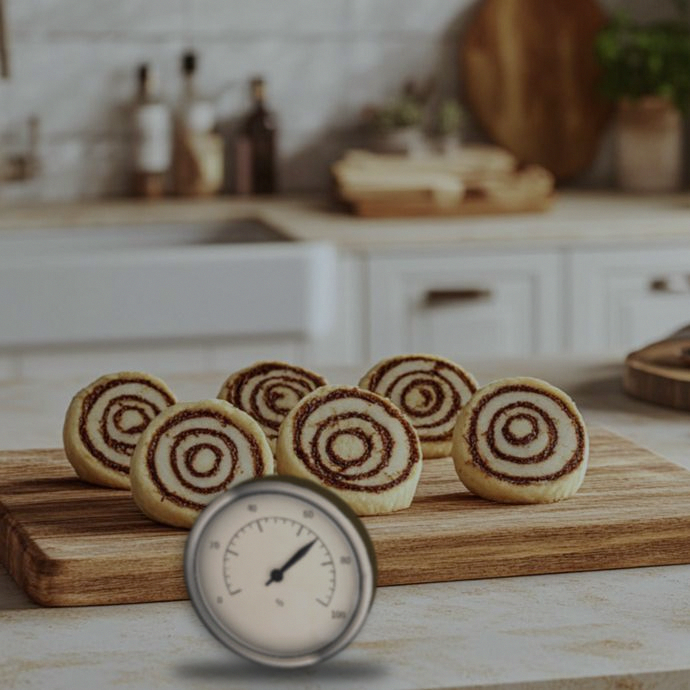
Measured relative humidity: 68 %
